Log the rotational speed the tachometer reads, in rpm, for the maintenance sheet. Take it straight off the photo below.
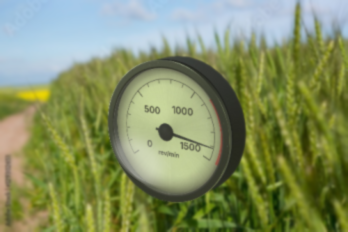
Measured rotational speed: 1400 rpm
